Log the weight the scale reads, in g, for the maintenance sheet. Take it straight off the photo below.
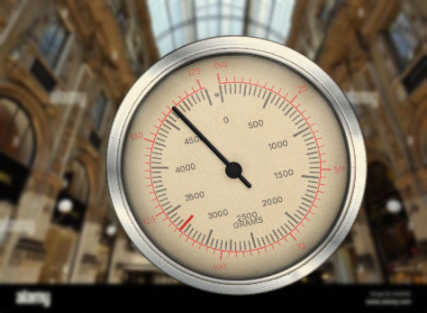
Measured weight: 4650 g
